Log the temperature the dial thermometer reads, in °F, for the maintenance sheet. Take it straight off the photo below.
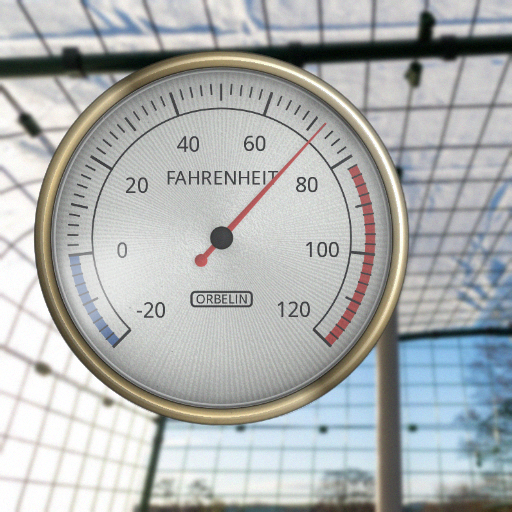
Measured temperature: 72 °F
